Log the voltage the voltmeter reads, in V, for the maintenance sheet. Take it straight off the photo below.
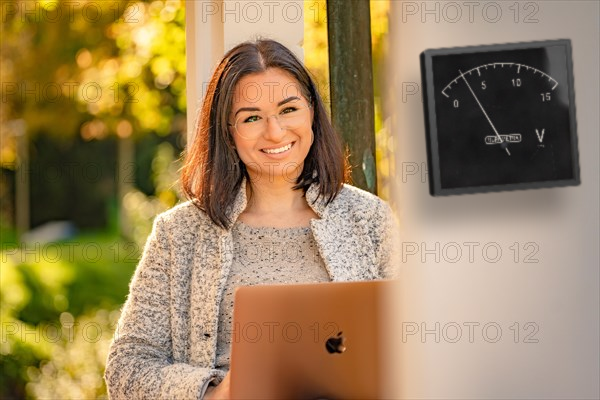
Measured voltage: 3 V
